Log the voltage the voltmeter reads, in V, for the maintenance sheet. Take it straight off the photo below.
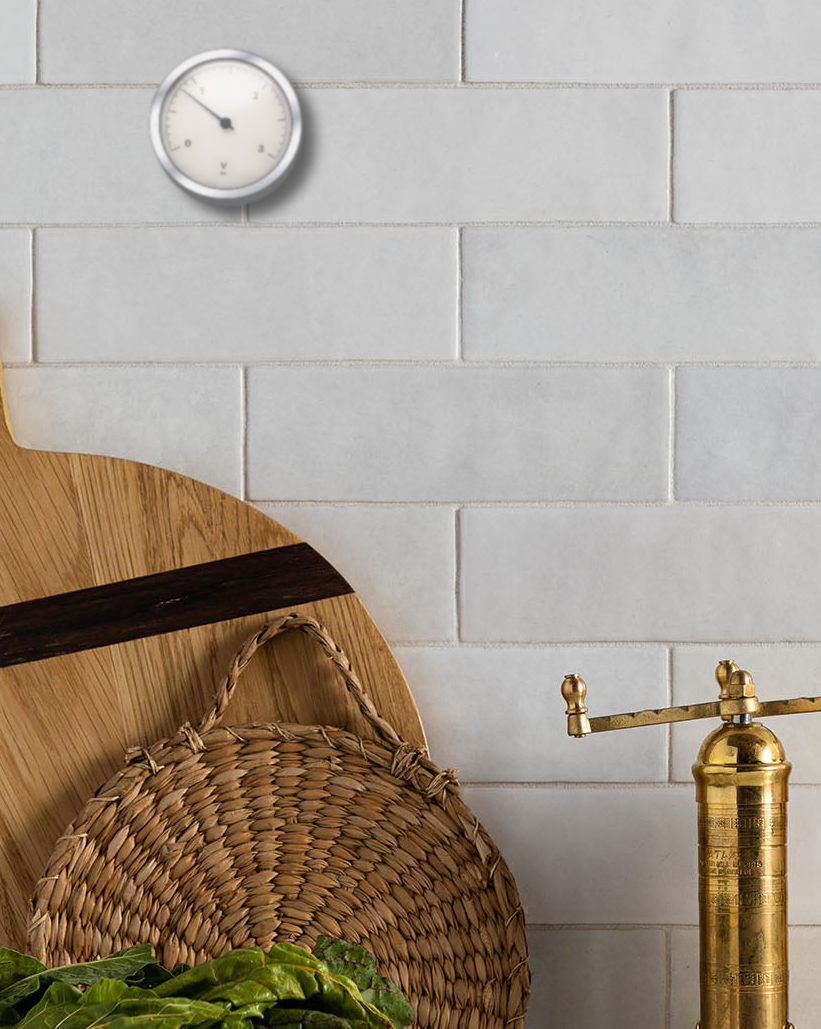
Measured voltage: 0.8 V
